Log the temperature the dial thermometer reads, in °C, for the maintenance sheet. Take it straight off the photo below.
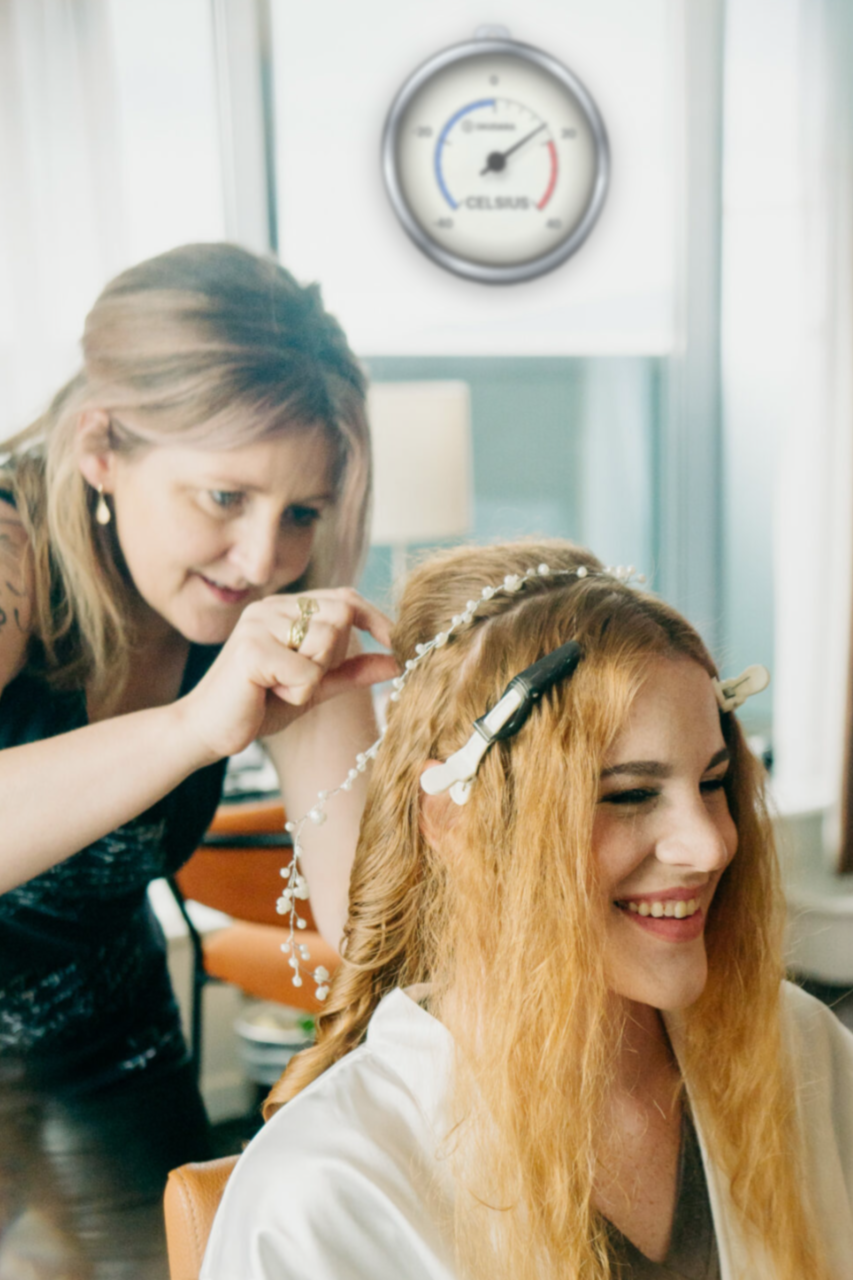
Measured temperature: 16 °C
